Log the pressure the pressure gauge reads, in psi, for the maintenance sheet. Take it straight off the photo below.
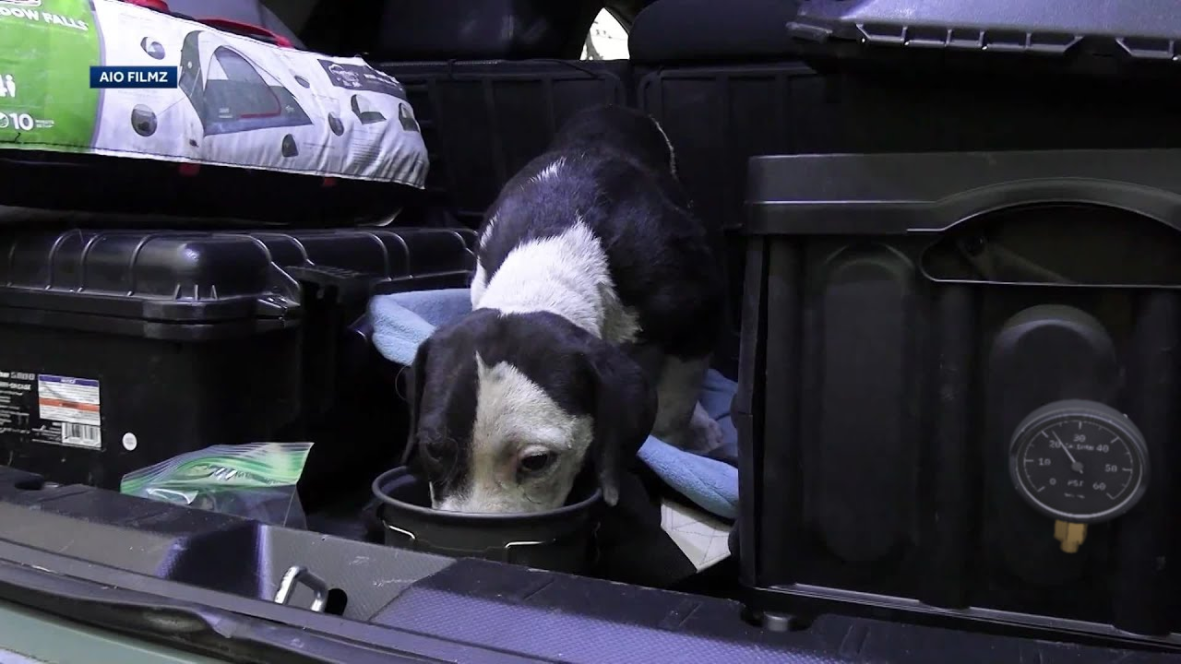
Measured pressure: 22.5 psi
